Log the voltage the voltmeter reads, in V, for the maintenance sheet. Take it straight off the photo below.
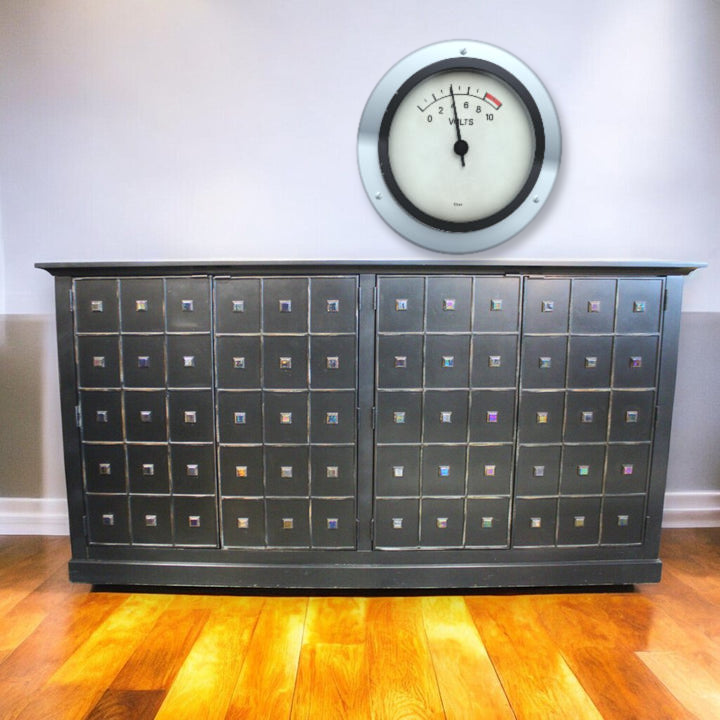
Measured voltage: 4 V
